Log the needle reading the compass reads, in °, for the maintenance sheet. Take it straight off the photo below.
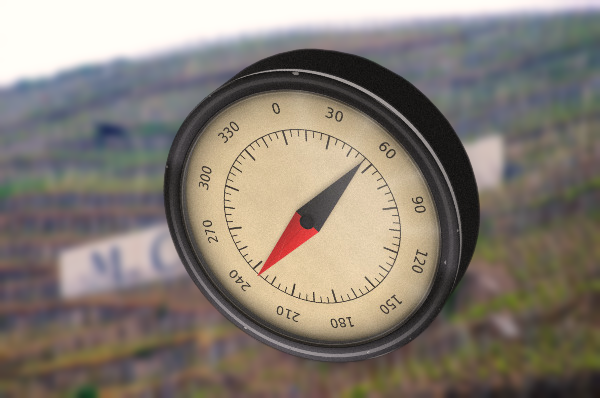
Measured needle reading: 235 °
